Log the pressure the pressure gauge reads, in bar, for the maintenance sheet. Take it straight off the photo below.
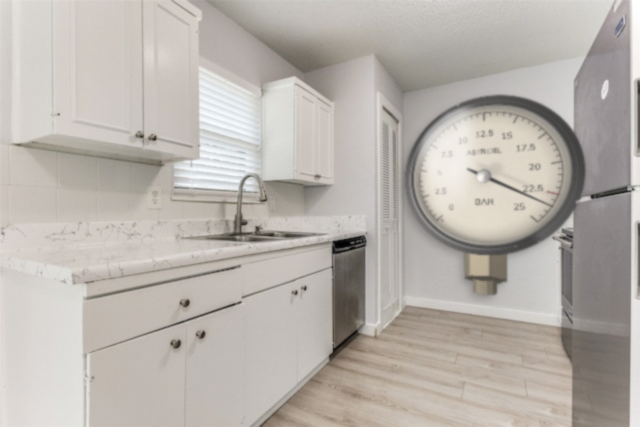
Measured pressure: 23.5 bar
